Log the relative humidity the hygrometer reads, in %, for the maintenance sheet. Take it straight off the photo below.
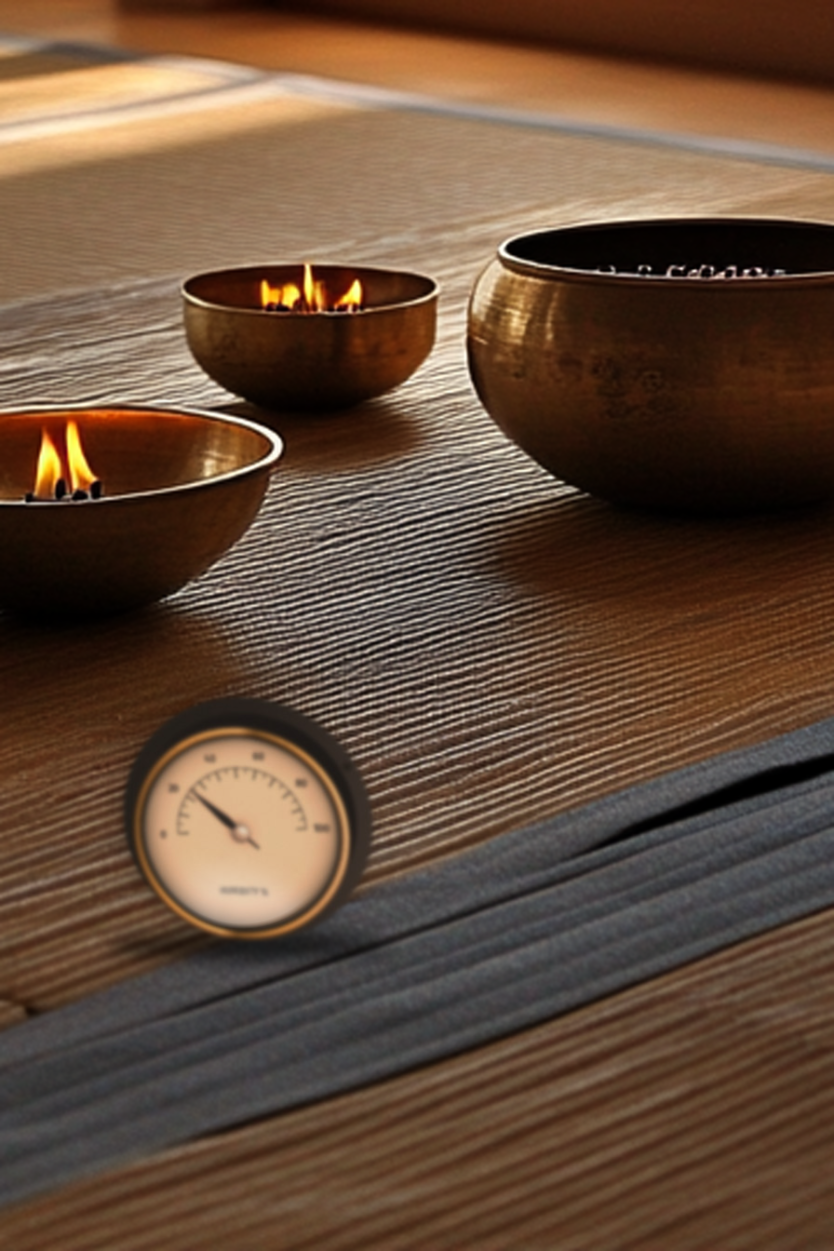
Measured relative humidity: 25 %
